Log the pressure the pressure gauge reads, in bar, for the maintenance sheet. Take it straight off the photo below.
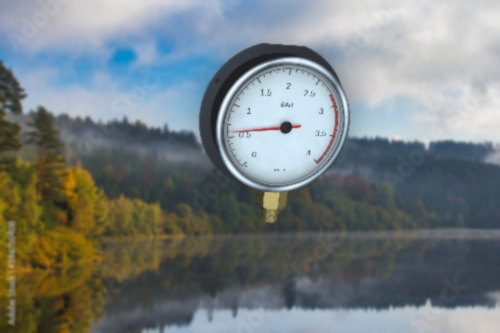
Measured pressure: 0.6 bar
